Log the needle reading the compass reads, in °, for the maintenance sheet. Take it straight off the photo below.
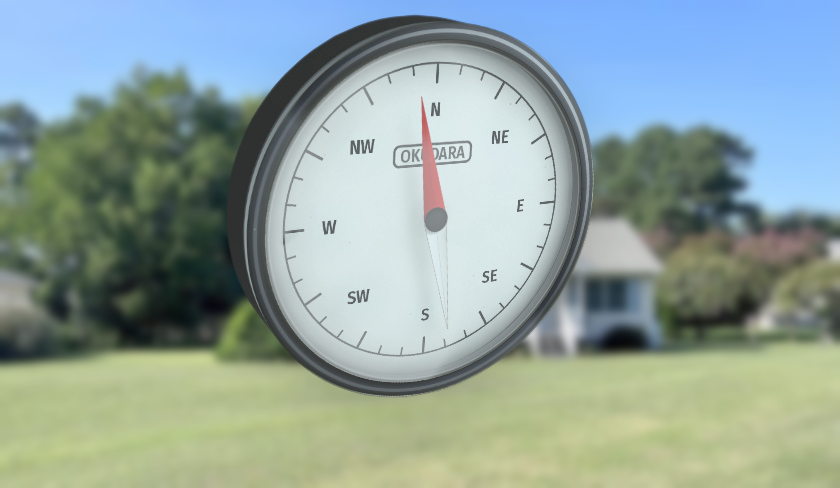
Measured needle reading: 350 °
